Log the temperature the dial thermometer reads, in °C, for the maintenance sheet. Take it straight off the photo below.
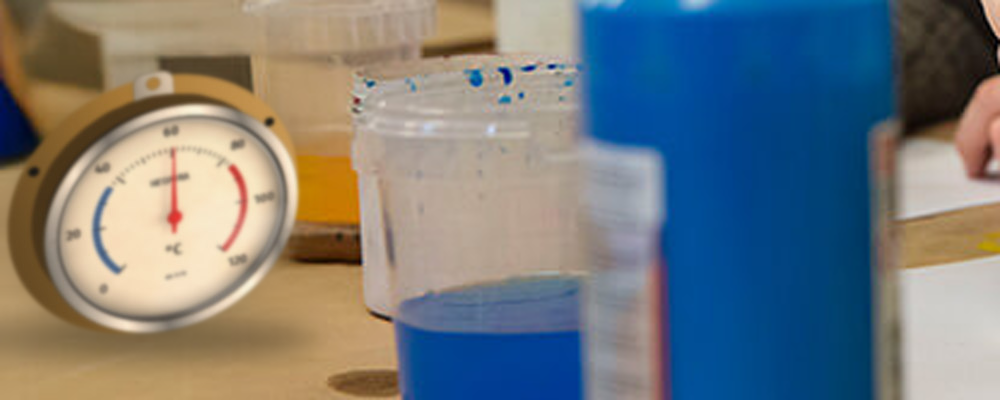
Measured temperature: 60 °C
